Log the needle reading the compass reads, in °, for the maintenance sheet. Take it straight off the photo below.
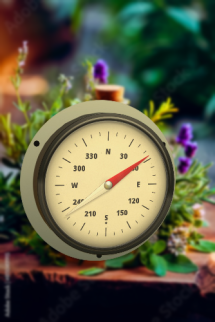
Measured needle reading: 55 °
